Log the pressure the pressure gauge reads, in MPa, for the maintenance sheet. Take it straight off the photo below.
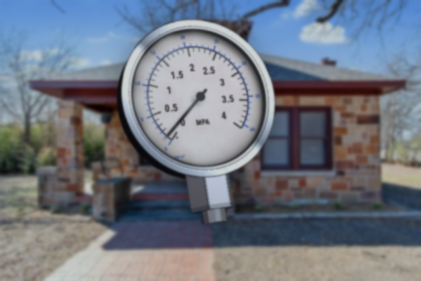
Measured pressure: 0.1 MPa
